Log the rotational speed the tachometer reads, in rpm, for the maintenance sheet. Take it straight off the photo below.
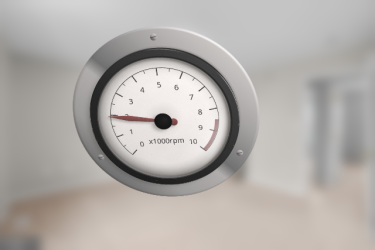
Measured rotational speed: 2000 rpm
